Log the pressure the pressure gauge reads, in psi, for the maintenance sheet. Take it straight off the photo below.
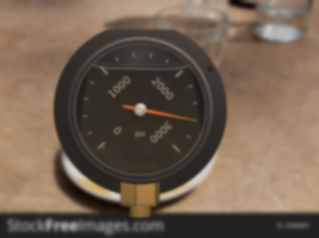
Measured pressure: 2600 psi
